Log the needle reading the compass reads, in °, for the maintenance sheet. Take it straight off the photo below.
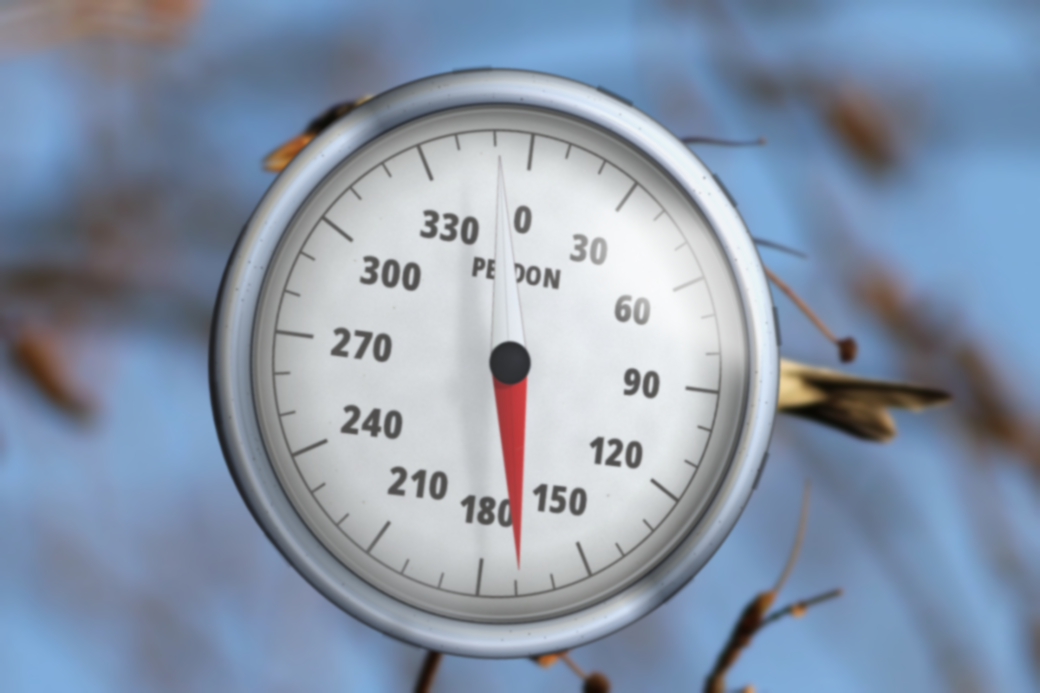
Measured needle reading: 170 °
